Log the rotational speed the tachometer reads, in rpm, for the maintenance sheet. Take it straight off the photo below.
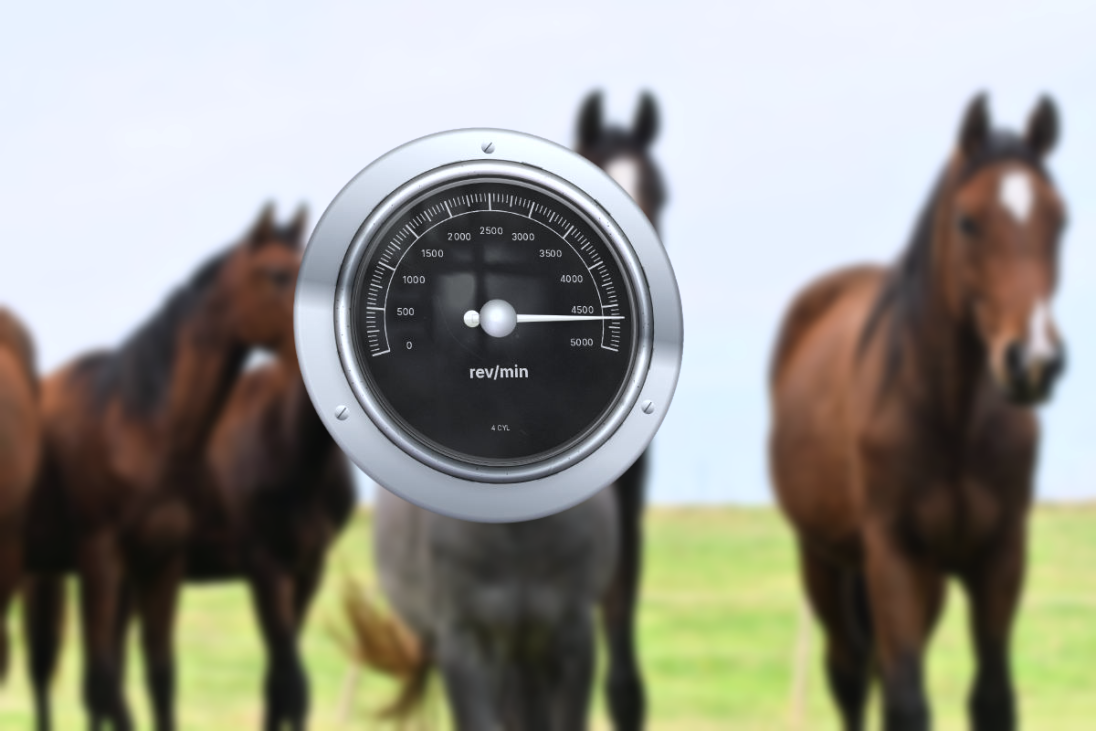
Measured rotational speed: 4650 rpm
